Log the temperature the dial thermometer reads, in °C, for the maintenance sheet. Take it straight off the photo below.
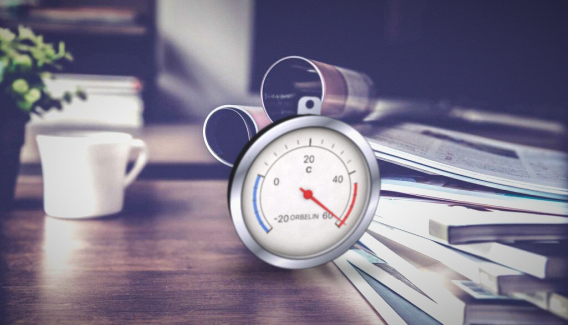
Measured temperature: 58 °C
